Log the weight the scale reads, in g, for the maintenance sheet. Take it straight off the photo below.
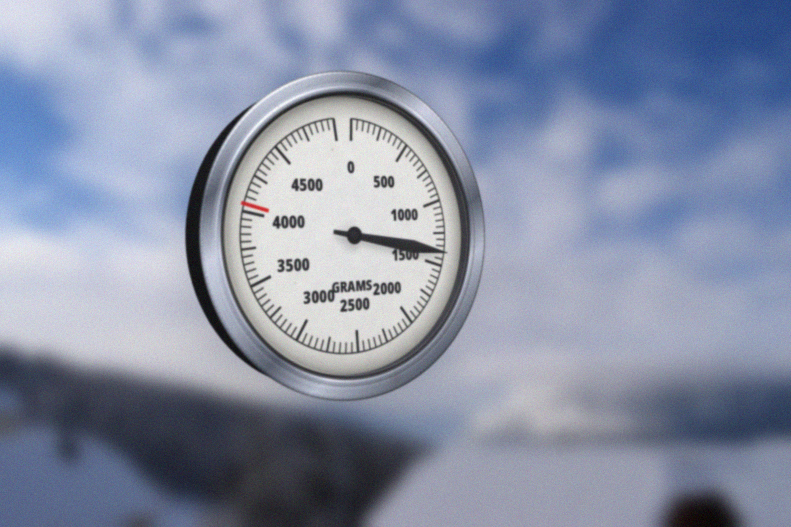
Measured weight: 1400 g
